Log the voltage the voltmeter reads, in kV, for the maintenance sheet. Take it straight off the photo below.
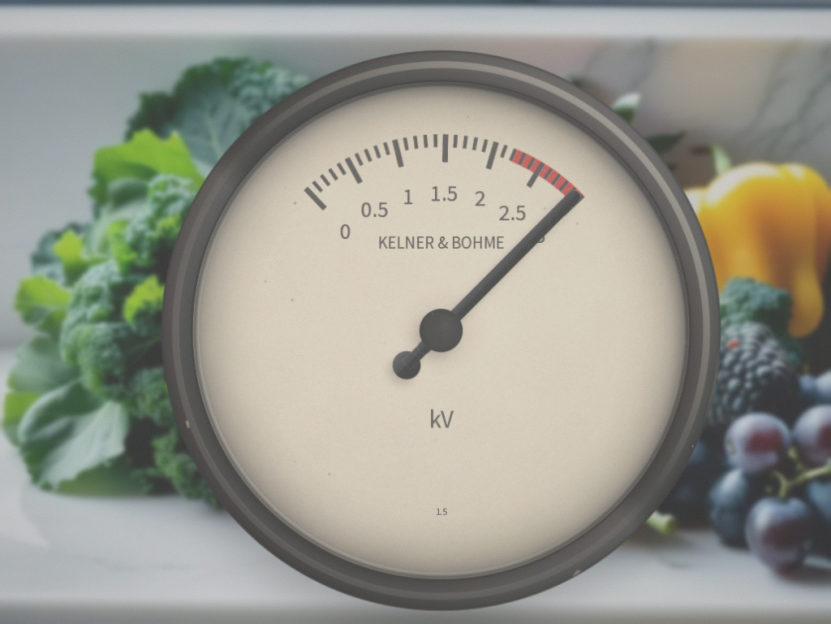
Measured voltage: 2.95 kV
